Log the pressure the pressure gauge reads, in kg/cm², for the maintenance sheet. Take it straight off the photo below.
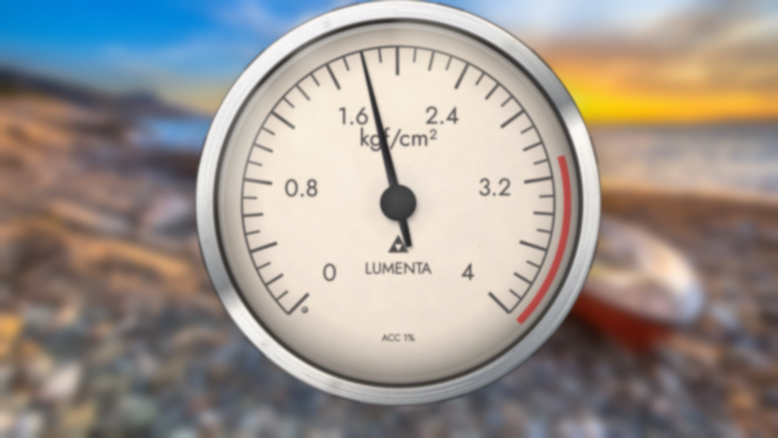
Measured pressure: 1.8 kg/cm²
